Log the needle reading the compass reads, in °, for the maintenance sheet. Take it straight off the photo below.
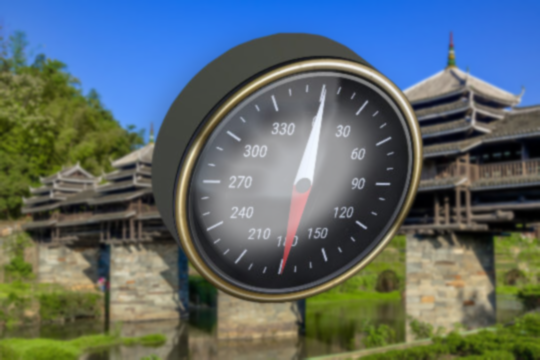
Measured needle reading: 180 °
